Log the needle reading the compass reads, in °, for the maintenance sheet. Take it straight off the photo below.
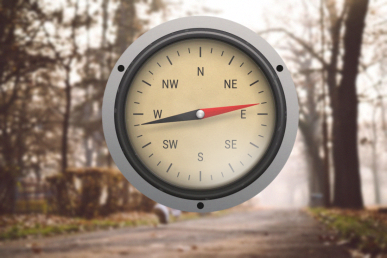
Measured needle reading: 80 °
